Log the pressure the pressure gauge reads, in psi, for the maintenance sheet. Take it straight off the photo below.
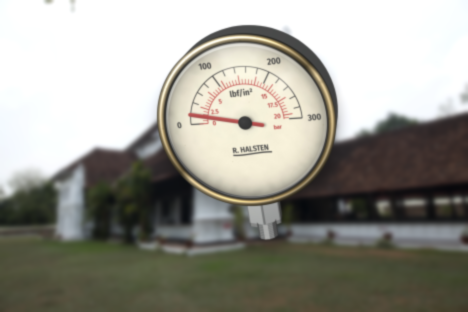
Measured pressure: 20 psi
